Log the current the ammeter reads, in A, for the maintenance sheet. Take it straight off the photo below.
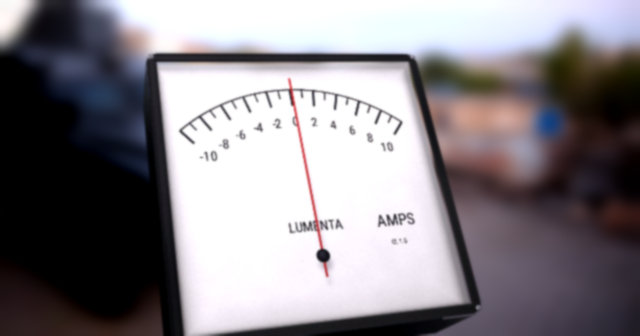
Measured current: 0 A
